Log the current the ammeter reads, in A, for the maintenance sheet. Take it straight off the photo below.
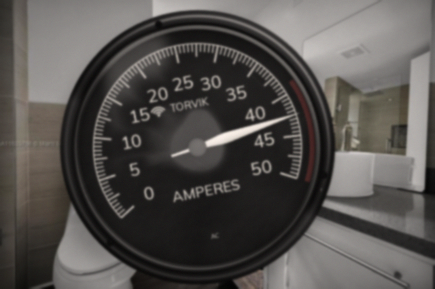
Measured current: 42.5 A
